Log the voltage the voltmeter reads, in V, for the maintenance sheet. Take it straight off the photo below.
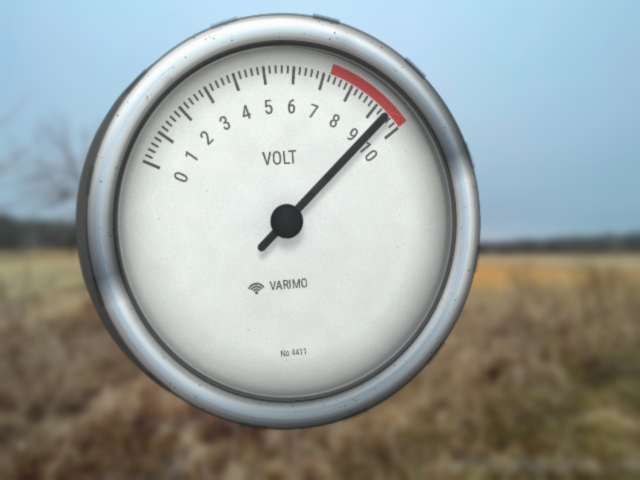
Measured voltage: 9.4 V
